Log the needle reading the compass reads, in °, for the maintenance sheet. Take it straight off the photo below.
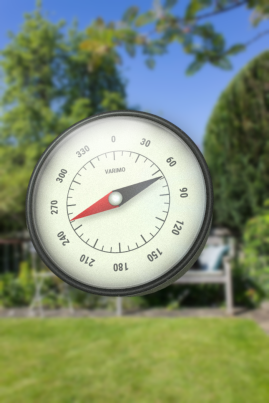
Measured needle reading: 250 °
